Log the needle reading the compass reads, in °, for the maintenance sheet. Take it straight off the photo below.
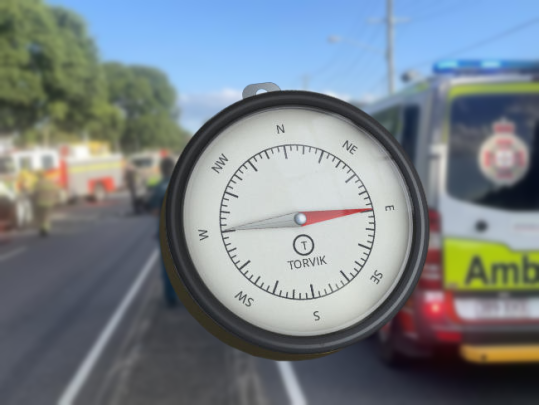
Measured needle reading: 90 °
